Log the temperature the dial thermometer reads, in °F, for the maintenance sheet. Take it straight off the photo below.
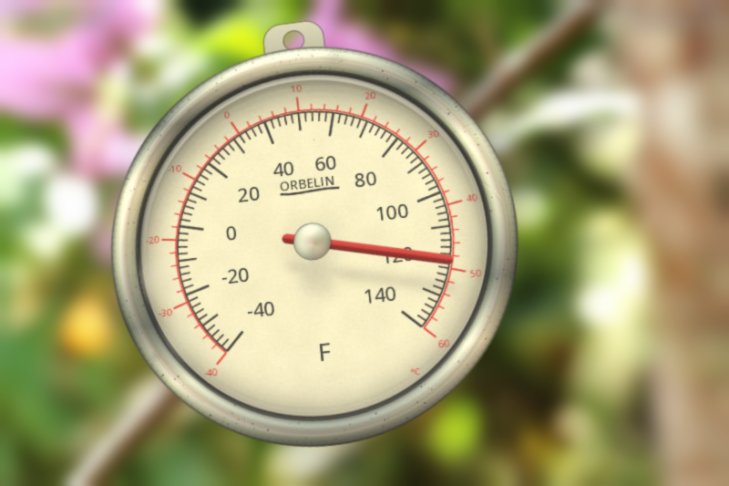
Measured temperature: 120 °F
